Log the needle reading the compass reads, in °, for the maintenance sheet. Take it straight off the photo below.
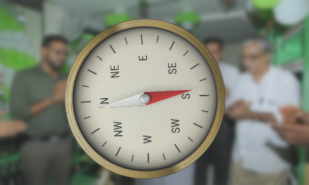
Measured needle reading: 172.5 °
